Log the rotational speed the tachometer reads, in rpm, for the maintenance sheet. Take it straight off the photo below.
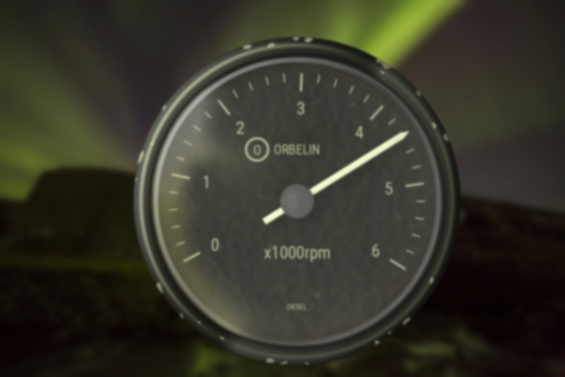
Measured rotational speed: 4400 rpm
